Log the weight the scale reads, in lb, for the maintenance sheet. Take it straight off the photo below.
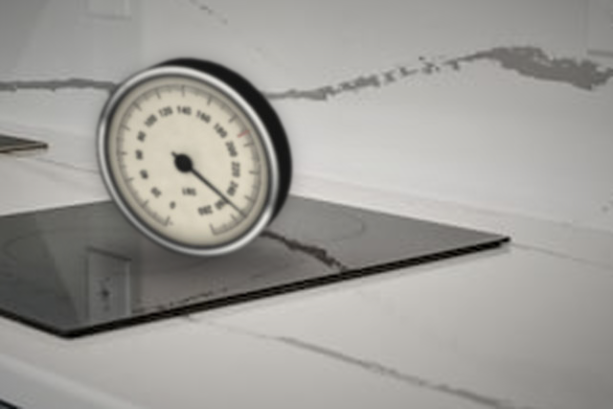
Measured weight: 250 lb
